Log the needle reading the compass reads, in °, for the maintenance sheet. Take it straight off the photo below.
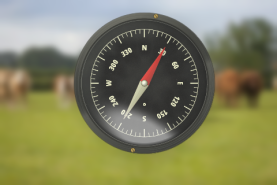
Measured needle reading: 30 °
